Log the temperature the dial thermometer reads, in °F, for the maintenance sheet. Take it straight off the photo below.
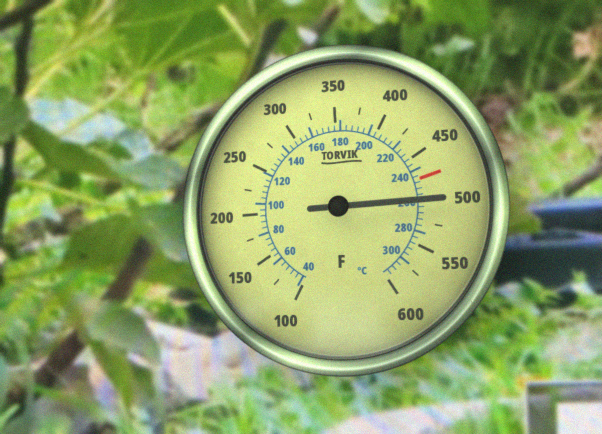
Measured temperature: 500 °F
